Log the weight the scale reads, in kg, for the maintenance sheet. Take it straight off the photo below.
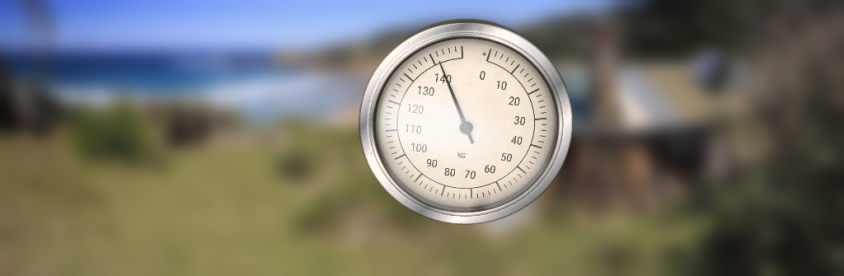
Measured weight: 142 kg
